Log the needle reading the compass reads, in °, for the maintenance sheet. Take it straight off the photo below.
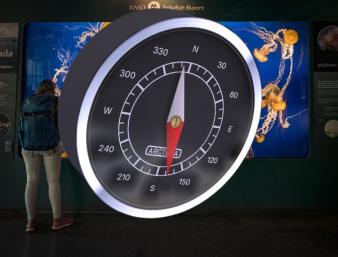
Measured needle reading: 170 °
